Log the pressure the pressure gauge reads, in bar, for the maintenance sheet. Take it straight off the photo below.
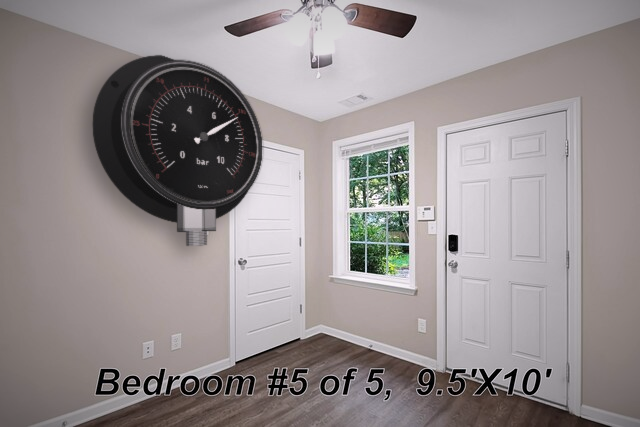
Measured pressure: 7 bar
